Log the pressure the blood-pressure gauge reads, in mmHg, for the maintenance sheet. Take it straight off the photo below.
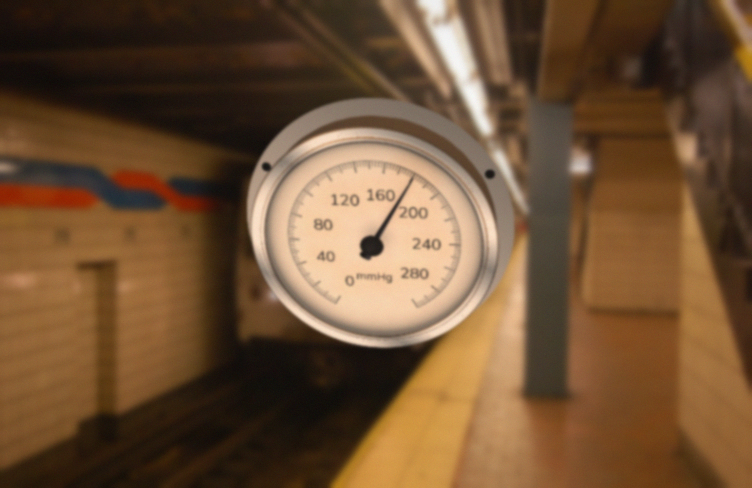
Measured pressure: 180 mmHg
